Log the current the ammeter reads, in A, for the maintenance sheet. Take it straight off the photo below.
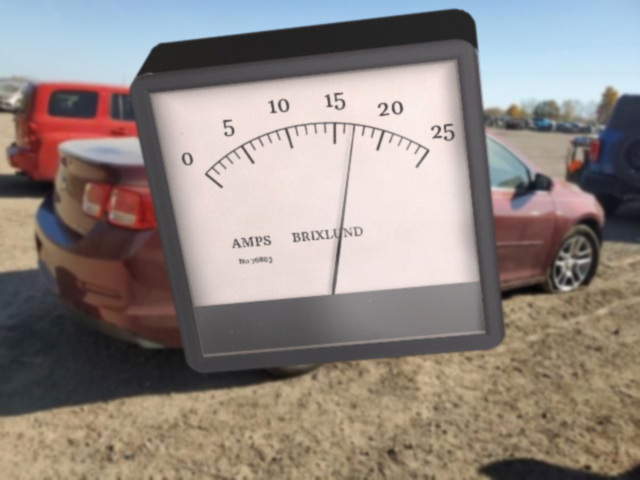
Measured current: 17 A
